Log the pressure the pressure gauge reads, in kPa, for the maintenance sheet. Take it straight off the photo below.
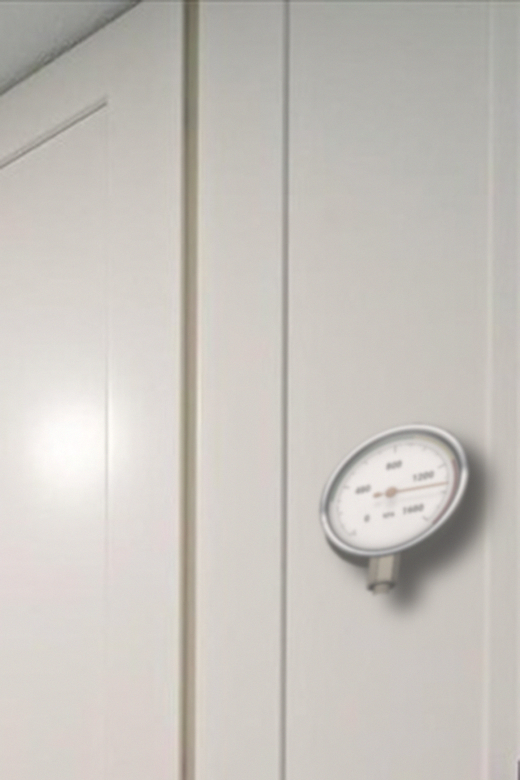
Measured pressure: 1350 kPa
